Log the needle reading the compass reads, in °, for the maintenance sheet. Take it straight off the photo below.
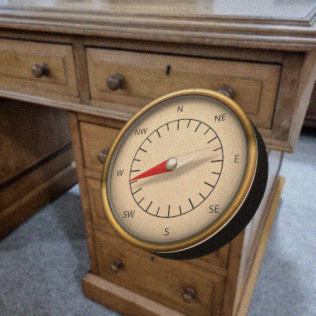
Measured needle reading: 255 °
